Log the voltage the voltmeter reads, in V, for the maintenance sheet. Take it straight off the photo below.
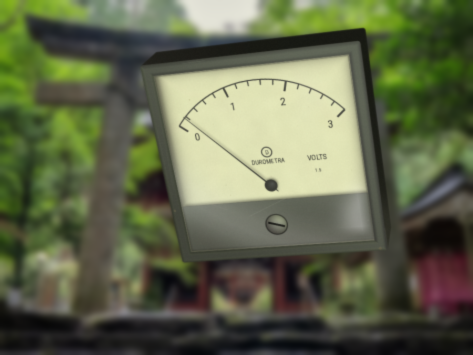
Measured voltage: 0.2 V
